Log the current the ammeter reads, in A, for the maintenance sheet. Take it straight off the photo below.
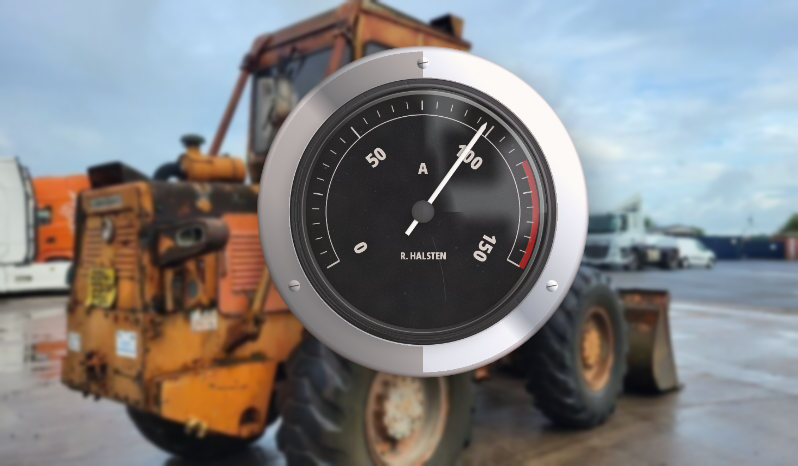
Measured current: 97.5 A
